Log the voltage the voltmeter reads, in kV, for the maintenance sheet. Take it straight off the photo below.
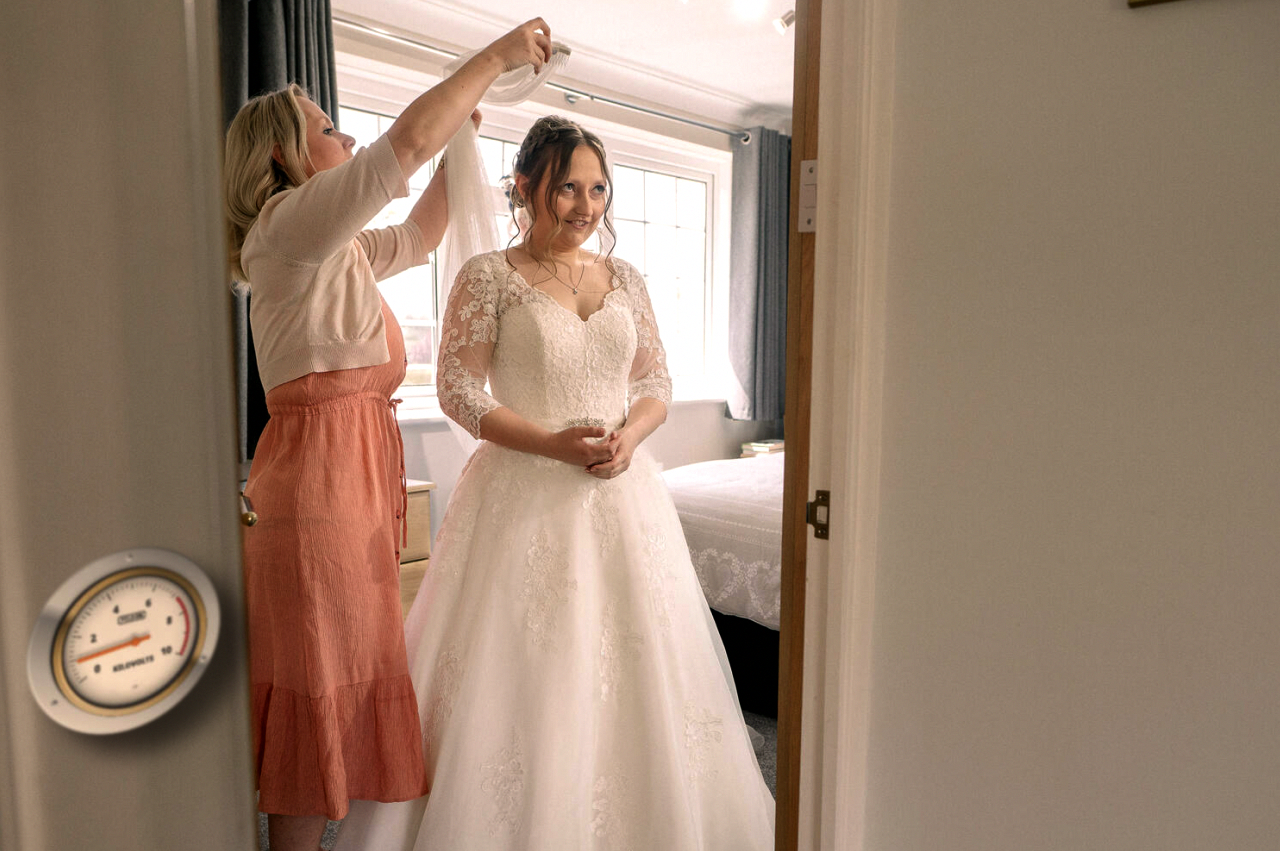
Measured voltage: 1 kV
